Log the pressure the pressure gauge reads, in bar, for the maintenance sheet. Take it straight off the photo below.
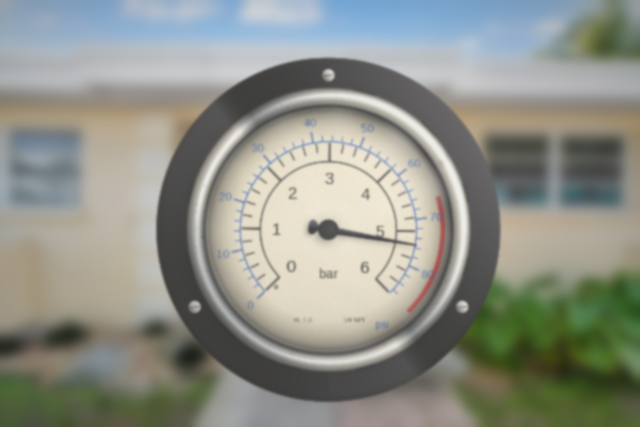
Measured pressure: 5.2 bar
